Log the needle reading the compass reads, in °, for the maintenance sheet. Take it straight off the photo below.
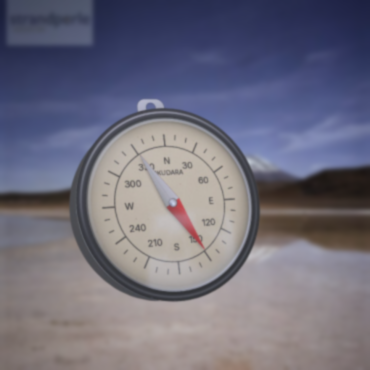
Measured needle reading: 150 °
